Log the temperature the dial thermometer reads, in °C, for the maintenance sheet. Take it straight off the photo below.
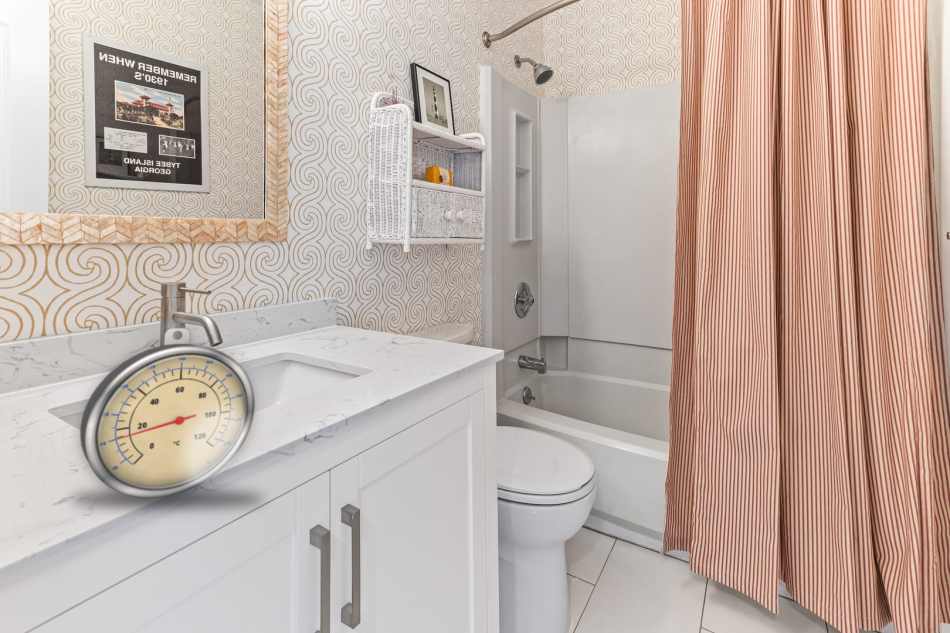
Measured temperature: 16 °C
